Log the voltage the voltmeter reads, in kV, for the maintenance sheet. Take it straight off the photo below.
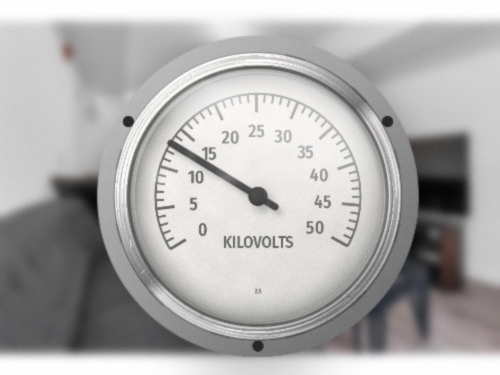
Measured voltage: 13 kV
